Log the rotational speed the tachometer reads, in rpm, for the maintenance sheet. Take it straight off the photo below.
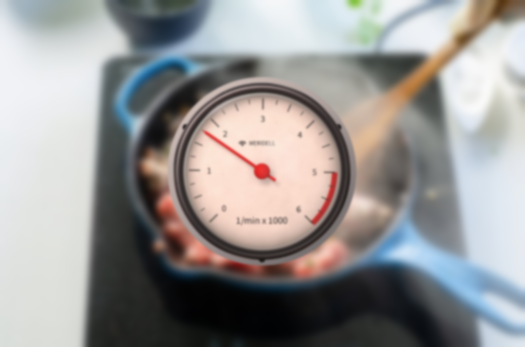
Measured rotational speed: 1750 rpm
